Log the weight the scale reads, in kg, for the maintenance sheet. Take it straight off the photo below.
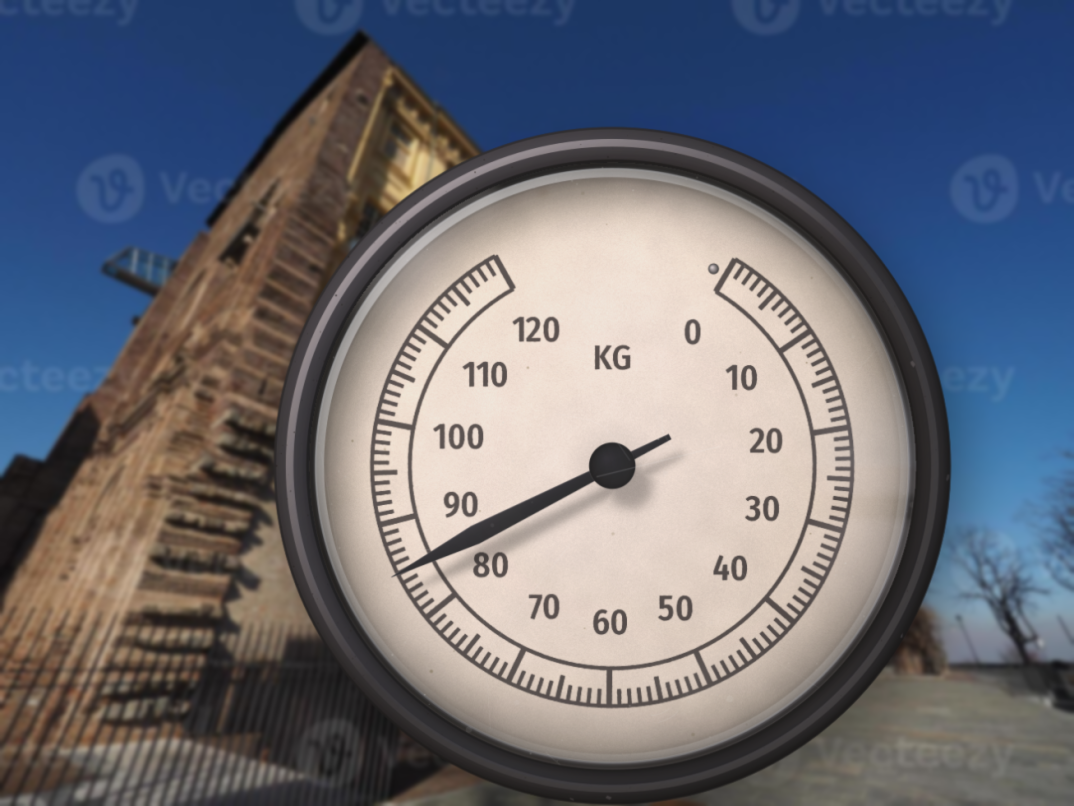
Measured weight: 85 kg
